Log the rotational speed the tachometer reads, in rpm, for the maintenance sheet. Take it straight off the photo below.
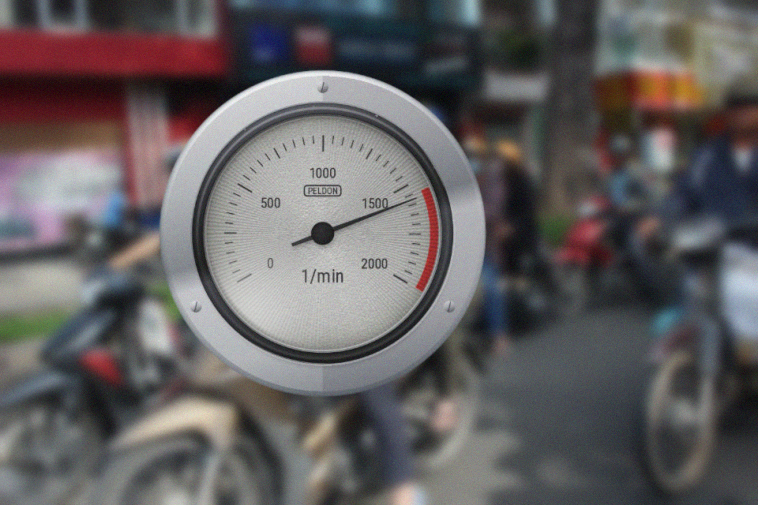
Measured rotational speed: 1575 rpm
